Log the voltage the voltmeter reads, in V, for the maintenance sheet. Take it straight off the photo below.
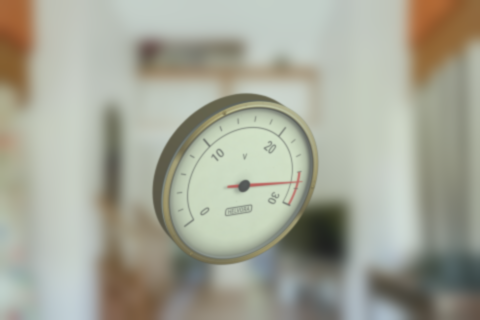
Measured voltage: 27 V
